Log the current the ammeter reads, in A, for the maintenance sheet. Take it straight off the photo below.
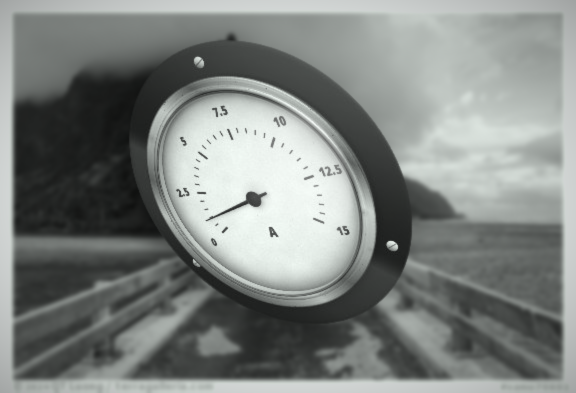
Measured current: 1 A
